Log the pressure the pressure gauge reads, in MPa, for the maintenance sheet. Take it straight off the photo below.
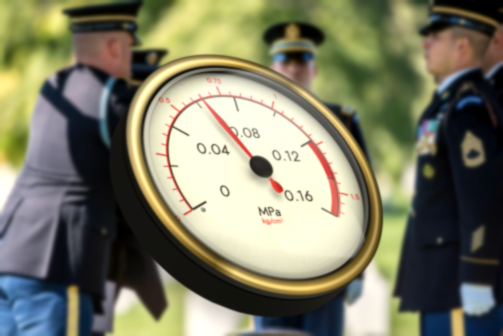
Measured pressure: 0.06 MPa
